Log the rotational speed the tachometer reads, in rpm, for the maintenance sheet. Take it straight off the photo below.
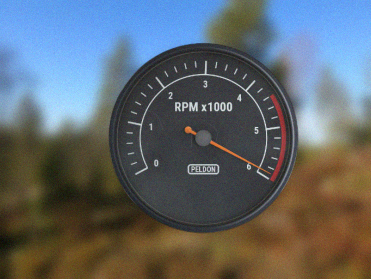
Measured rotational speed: 5900 rpm
